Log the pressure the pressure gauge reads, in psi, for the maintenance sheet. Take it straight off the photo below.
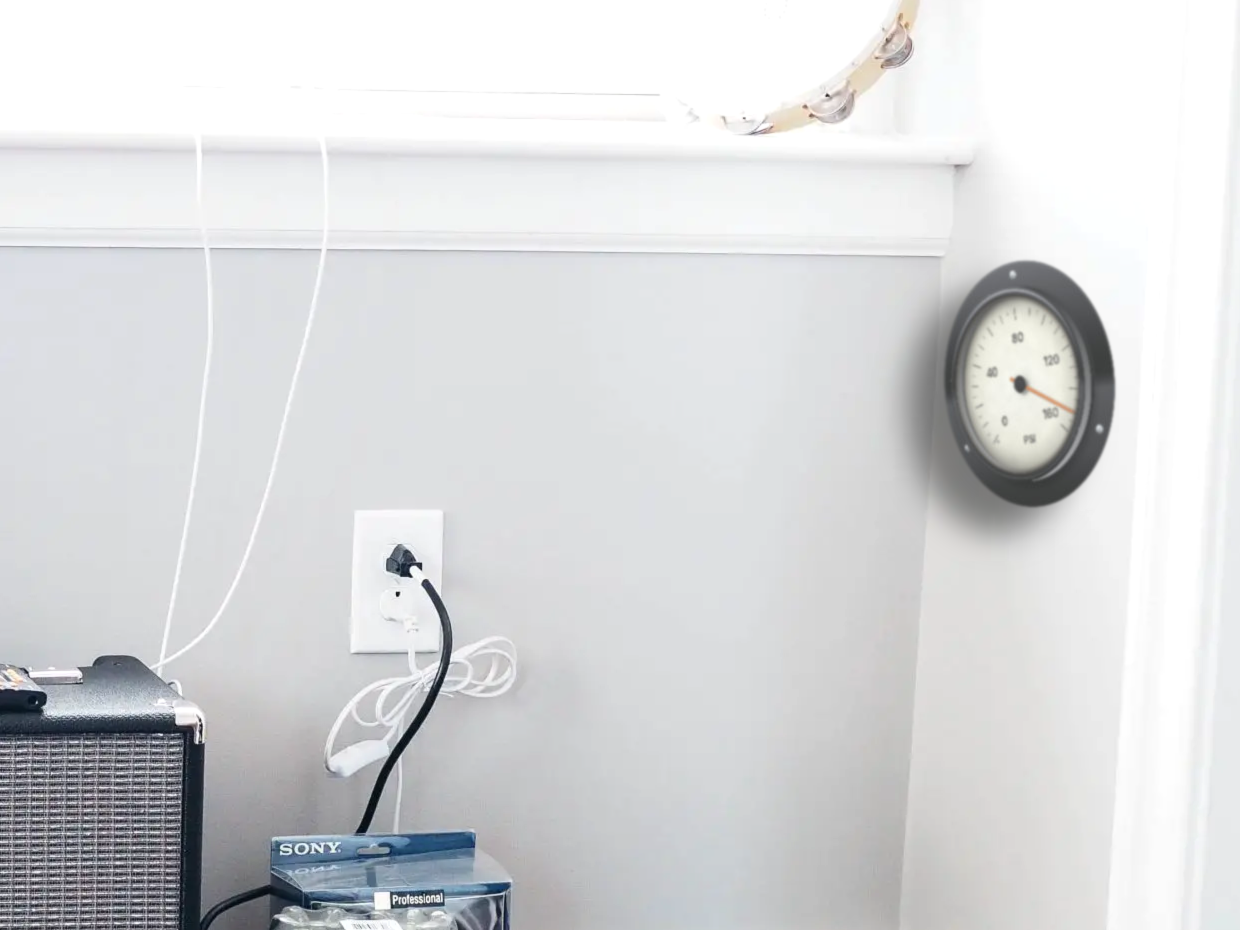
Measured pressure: 150 psi
